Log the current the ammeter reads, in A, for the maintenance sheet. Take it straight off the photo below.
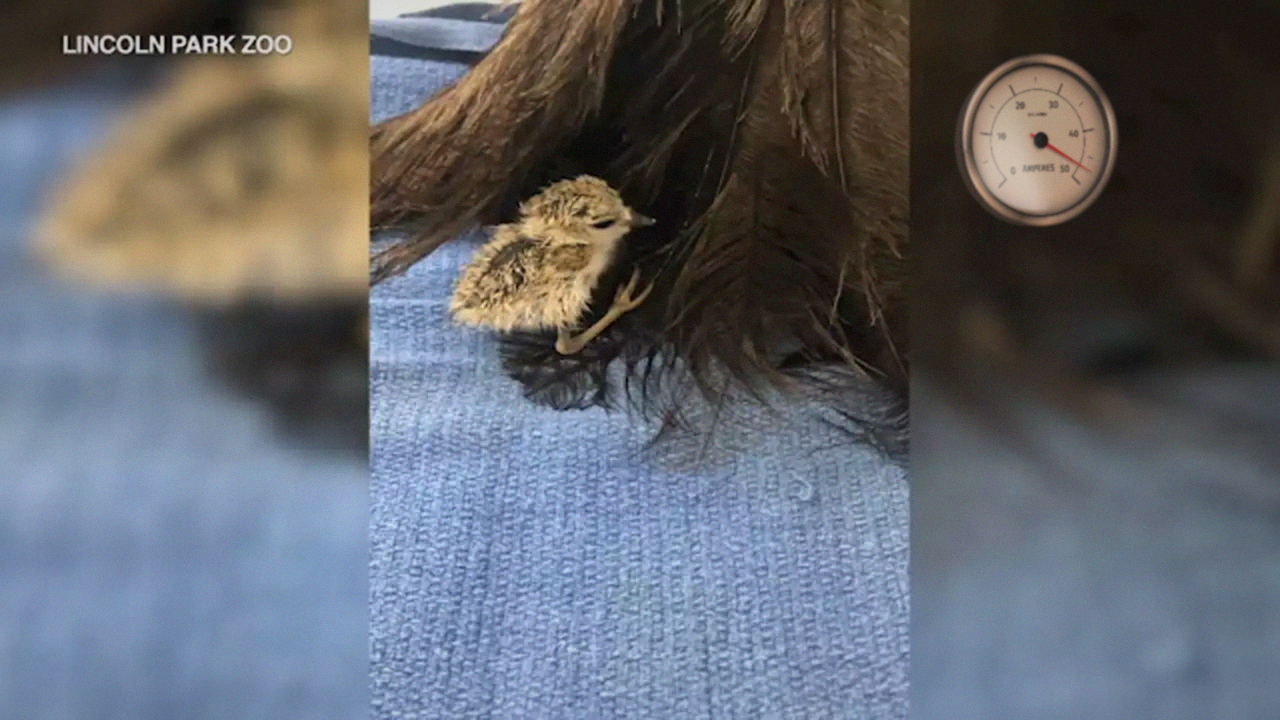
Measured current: 47.5 A
